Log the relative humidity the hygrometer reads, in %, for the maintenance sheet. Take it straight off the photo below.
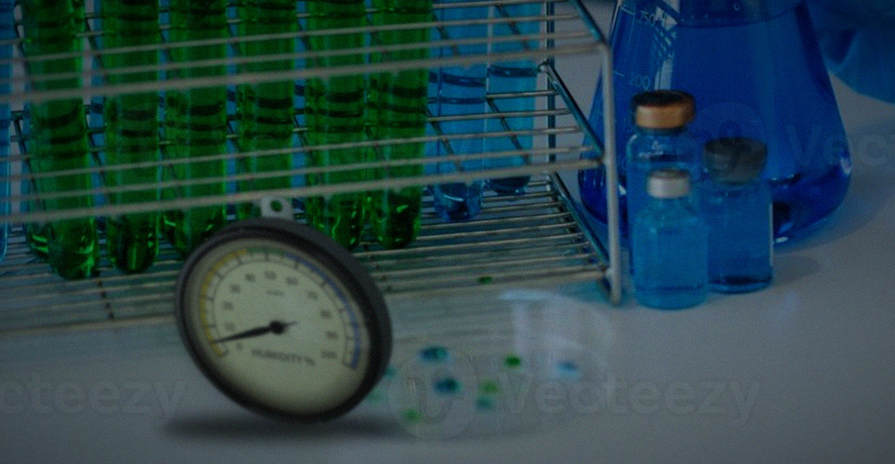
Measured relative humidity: 5 %
